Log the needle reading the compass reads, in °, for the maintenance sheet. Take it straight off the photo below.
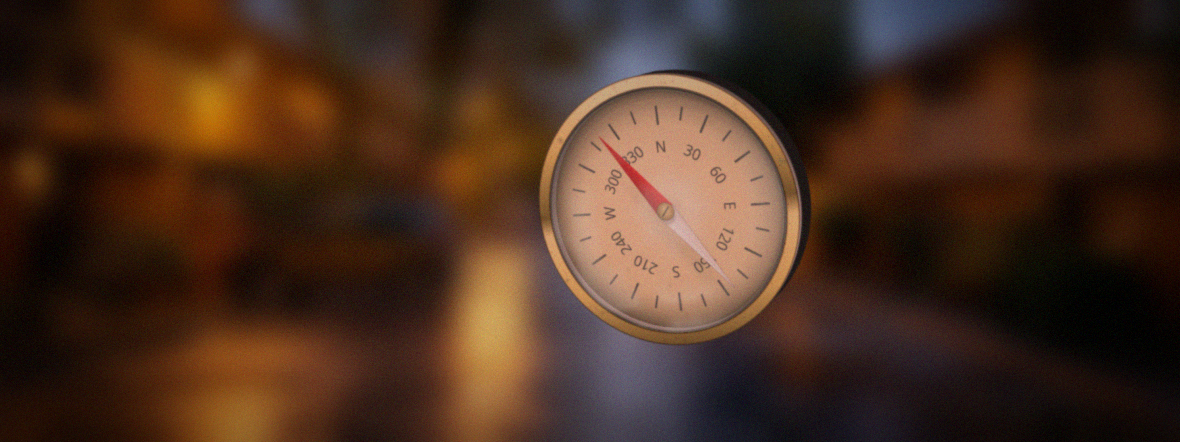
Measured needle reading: 322.5 °
